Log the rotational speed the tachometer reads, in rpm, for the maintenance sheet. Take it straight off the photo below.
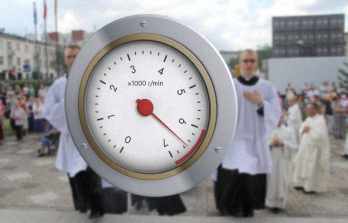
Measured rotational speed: 6500 rpm
